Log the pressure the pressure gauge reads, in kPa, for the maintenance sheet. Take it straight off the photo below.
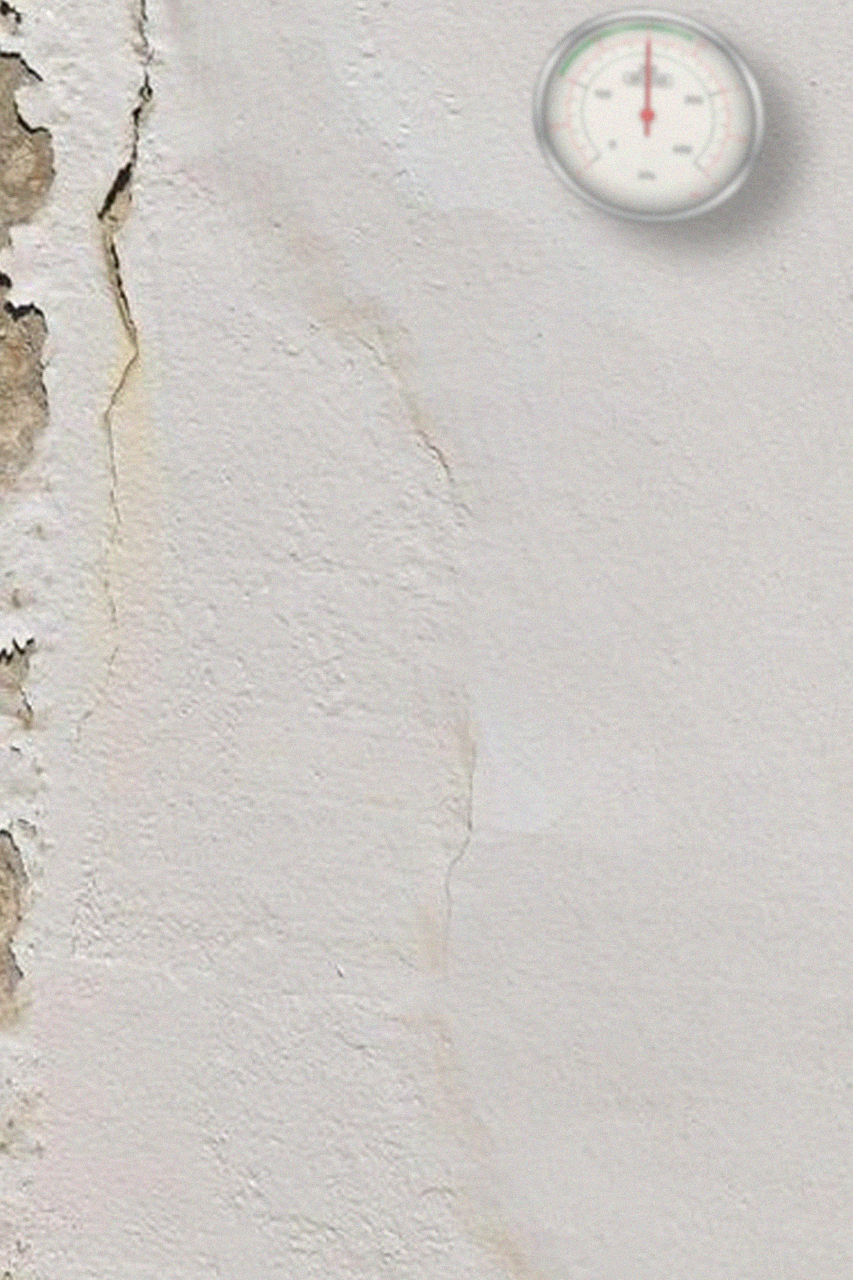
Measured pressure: 200 kPa
